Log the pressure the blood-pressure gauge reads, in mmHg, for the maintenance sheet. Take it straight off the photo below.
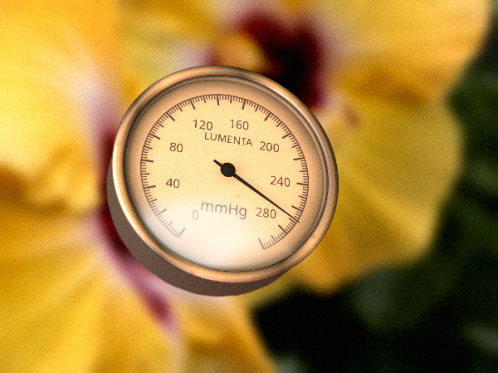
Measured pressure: 270 mmHg
